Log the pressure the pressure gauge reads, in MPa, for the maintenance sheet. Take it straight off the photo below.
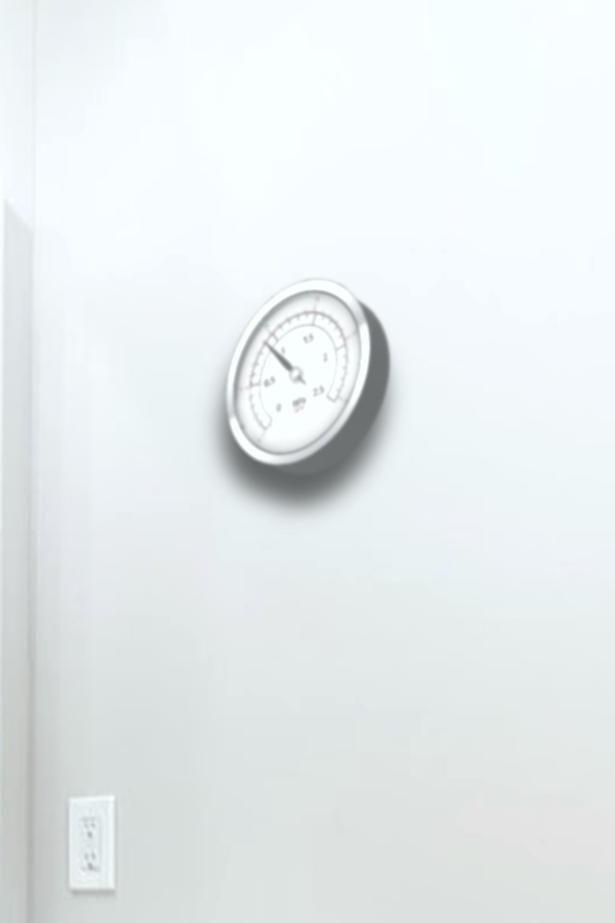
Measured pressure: 0.9 MPa
